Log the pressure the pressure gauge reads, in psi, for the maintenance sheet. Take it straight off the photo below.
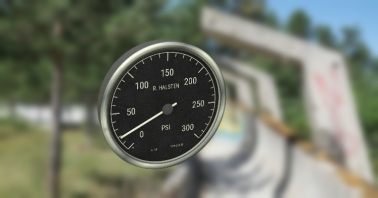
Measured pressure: 20 psi
